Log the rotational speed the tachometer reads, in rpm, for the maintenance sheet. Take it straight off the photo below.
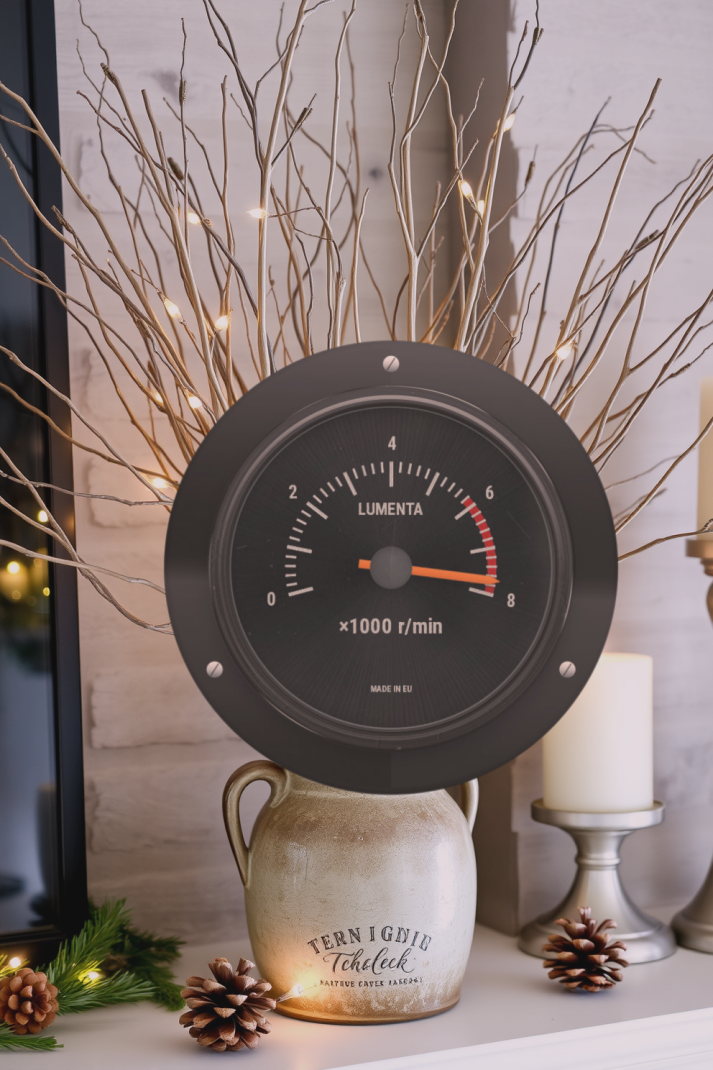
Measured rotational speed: 7700 rpm
